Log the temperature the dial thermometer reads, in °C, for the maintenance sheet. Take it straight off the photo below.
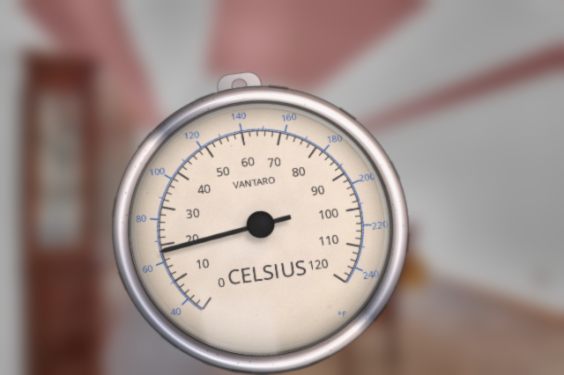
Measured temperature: 18 °C
